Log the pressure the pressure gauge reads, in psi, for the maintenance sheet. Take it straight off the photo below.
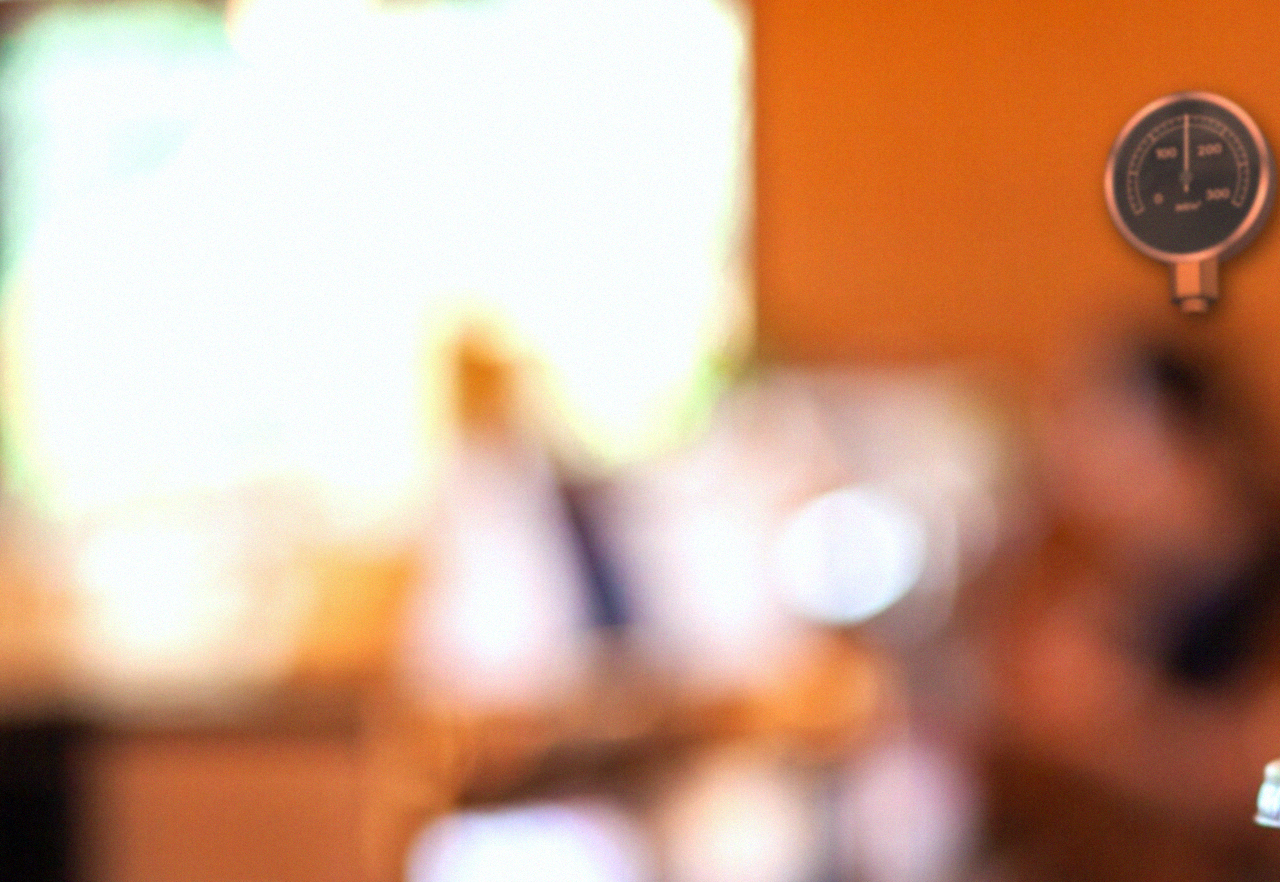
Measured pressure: 150 psi
